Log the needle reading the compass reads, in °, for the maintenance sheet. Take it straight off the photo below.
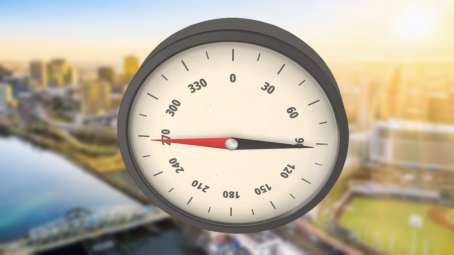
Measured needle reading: 270 °
